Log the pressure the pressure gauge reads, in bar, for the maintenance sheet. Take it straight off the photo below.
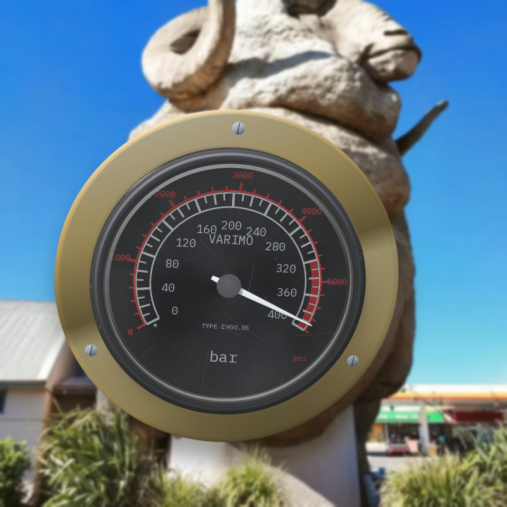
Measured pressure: 390 bar
